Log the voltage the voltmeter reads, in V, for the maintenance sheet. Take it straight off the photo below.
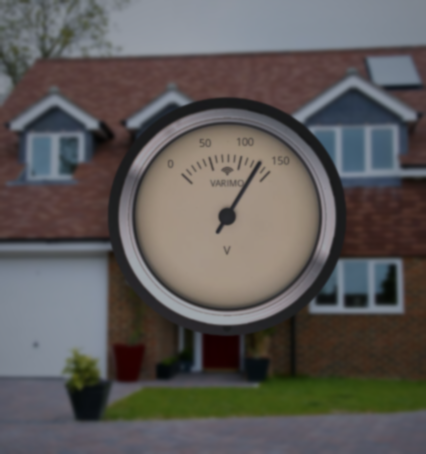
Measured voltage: 130 V
